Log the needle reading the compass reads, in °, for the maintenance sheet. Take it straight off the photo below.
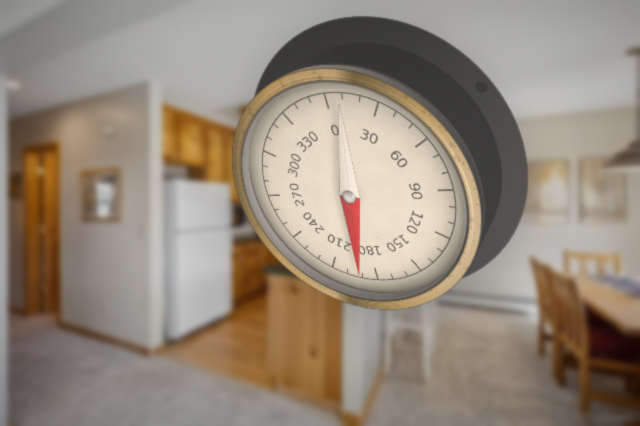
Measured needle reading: 190 °
